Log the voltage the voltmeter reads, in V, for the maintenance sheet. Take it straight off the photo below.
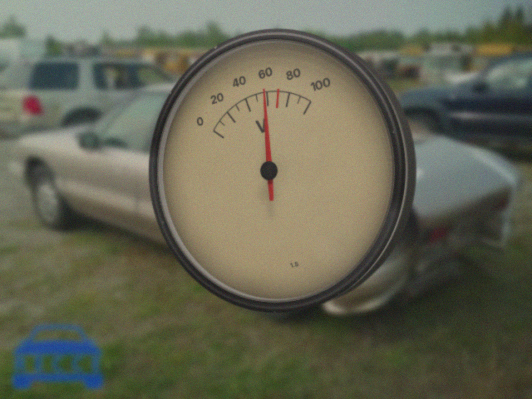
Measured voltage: 60 V
